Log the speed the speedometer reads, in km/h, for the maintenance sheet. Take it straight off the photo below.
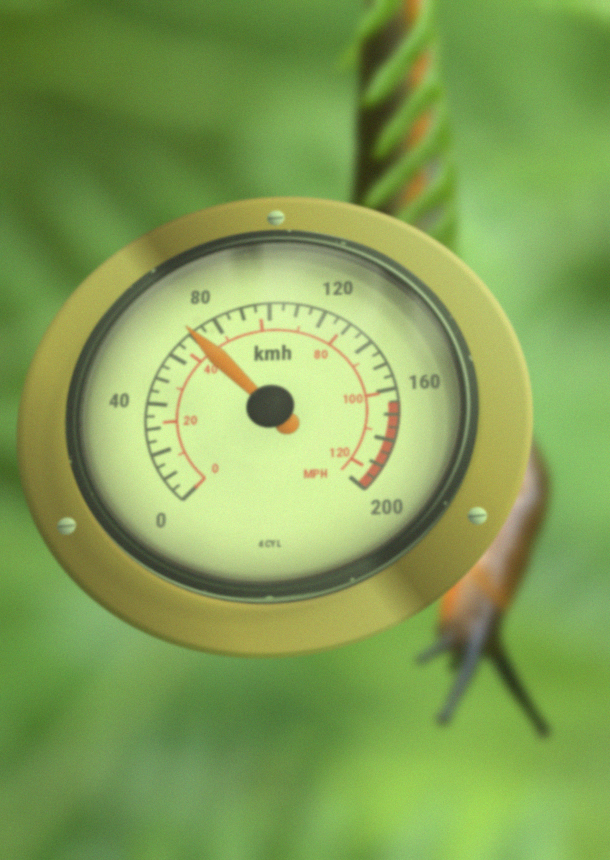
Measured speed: 70 km/h
